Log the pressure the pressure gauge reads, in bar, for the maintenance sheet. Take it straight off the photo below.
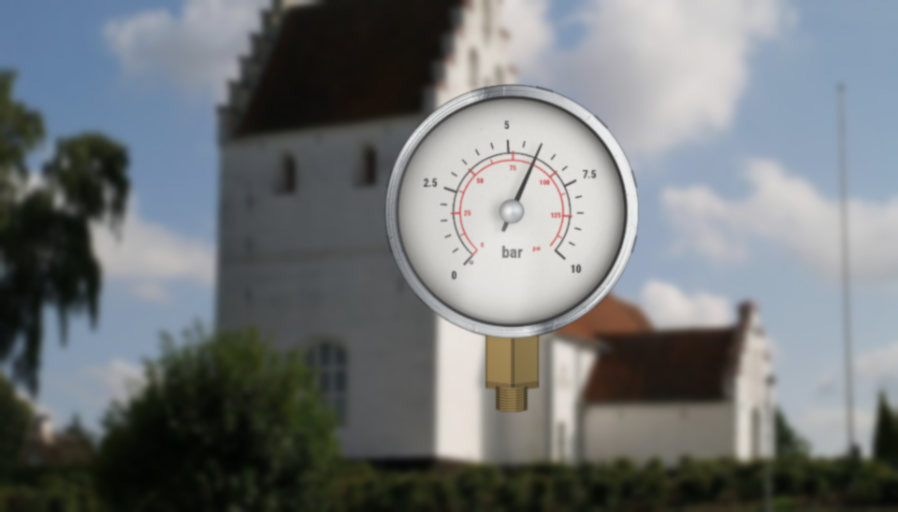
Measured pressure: 6 bar
